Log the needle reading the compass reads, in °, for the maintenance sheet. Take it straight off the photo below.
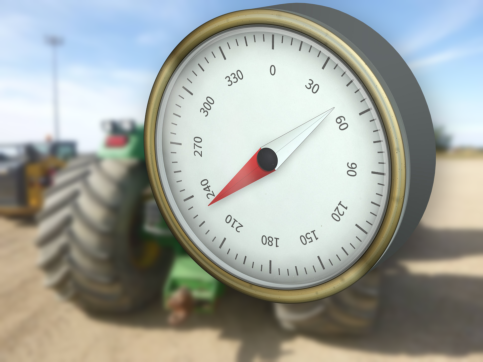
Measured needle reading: 230 °
